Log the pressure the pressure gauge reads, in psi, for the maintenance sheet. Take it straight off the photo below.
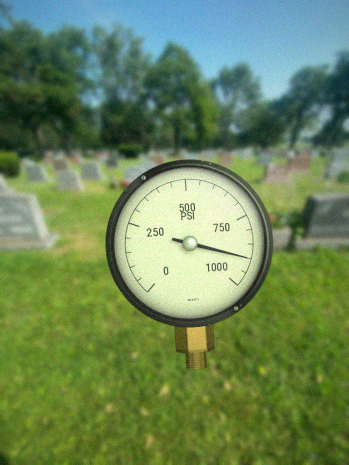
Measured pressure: 900 psi
